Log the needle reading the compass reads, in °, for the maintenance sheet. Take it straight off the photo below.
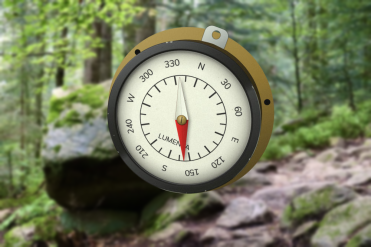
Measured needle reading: 157.5 °
